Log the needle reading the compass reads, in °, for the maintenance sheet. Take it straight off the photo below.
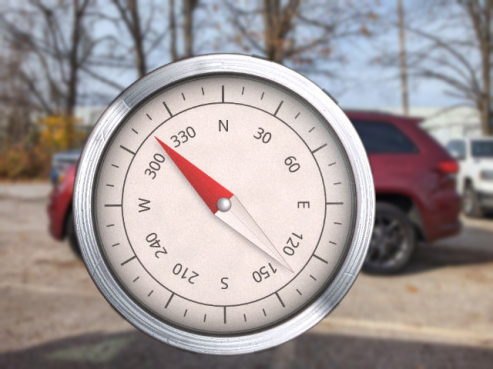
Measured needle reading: 315 °
